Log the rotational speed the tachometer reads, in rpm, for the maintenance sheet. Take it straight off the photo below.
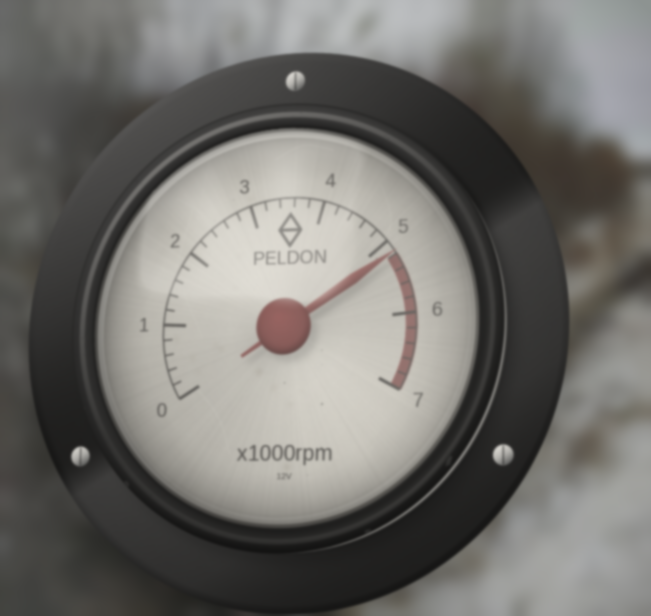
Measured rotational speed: 5200 rpm
